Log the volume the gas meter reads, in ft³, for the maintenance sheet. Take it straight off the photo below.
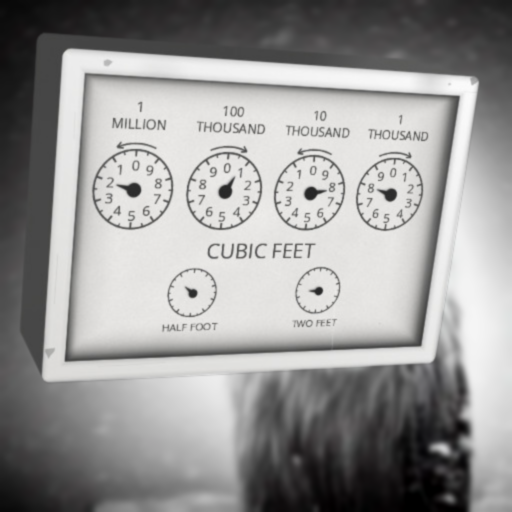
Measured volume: 207800 ft³
